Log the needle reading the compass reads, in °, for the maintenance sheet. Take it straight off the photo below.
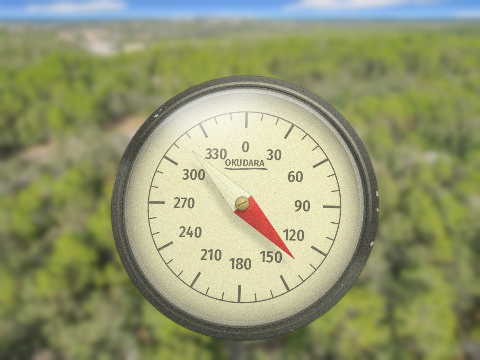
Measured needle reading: 135 °
